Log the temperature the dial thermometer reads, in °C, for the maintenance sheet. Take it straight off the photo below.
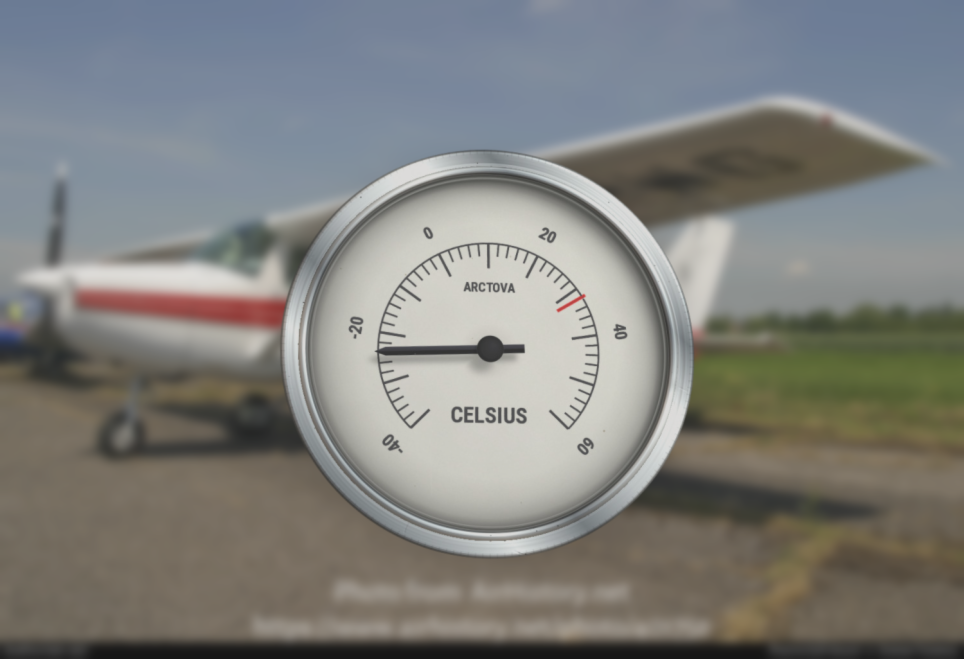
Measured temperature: -24 °C
